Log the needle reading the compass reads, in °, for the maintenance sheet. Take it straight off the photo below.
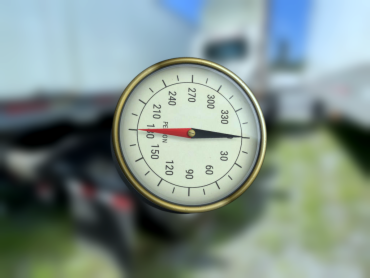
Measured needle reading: 180 °
